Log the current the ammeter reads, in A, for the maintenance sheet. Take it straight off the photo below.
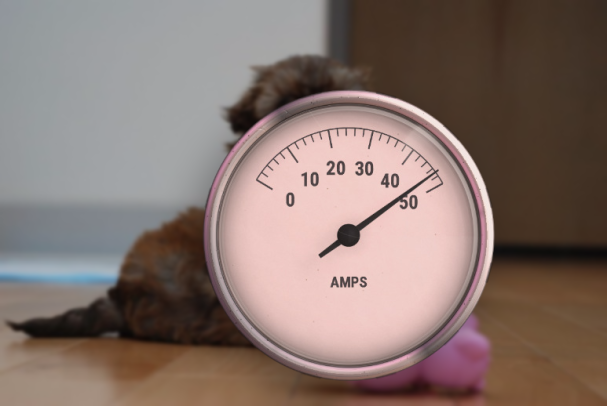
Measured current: 47 A
